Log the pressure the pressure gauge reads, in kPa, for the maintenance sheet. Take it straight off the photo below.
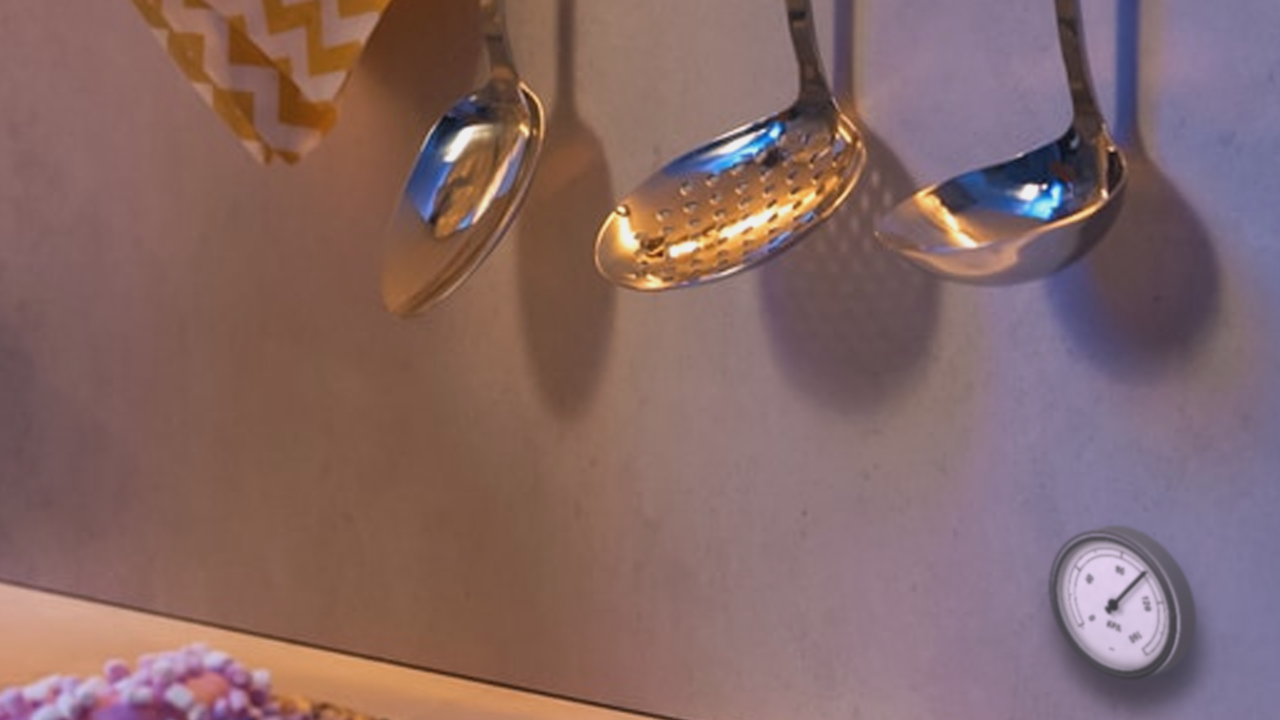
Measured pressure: 100 kPa
